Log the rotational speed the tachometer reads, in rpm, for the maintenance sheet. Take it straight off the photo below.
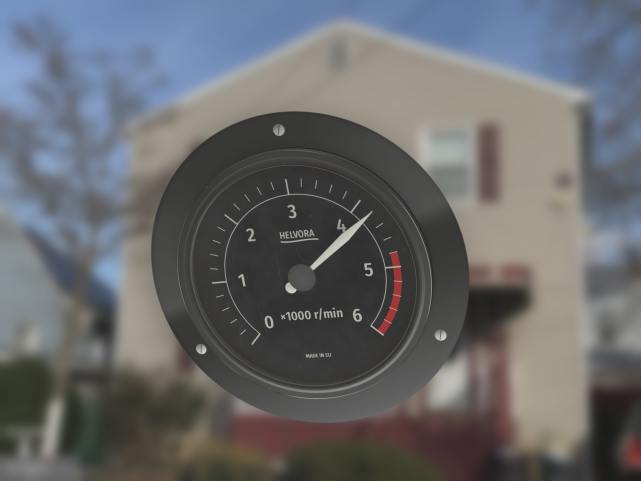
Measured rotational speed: 4200 rpm
